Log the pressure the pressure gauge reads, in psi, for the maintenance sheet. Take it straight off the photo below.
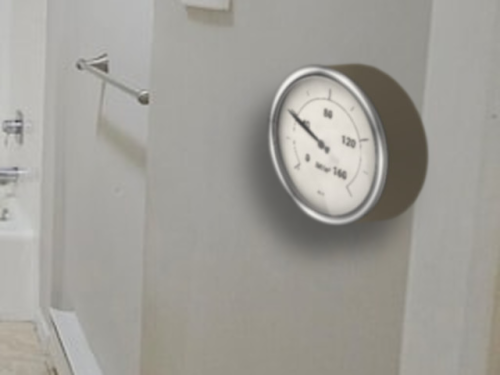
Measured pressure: 40 psi
